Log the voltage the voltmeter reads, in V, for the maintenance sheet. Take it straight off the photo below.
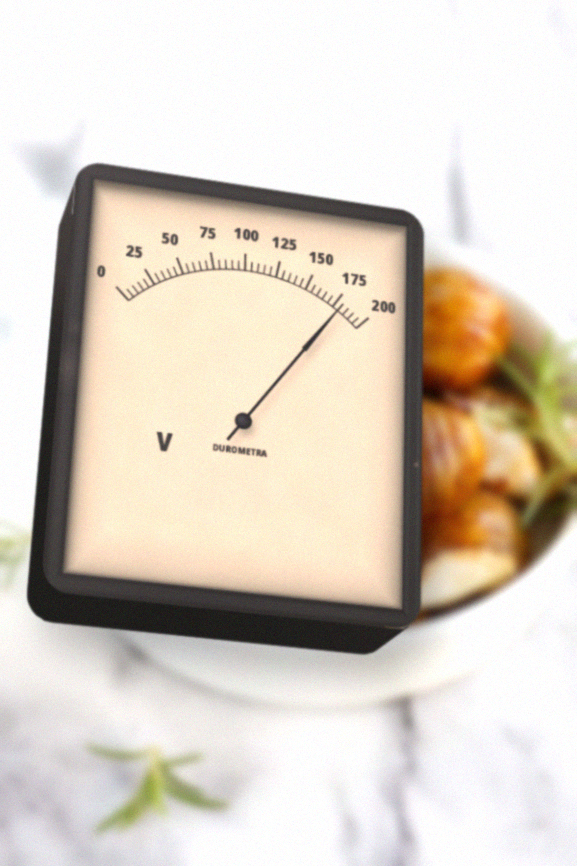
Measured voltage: 180 V
